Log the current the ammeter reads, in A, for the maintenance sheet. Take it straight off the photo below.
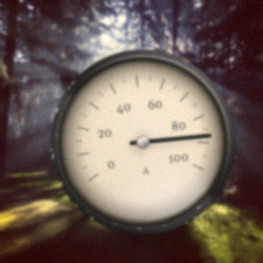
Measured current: 87.5 A
